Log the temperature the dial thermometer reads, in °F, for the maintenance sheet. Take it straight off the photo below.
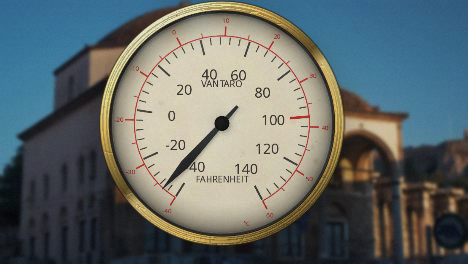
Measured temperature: -34 °F
